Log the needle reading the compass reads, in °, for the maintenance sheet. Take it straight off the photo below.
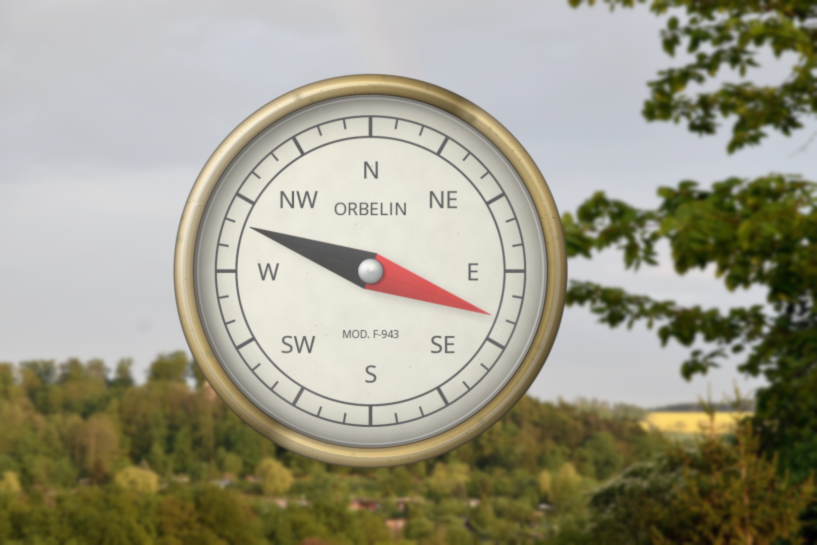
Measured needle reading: 110 °
